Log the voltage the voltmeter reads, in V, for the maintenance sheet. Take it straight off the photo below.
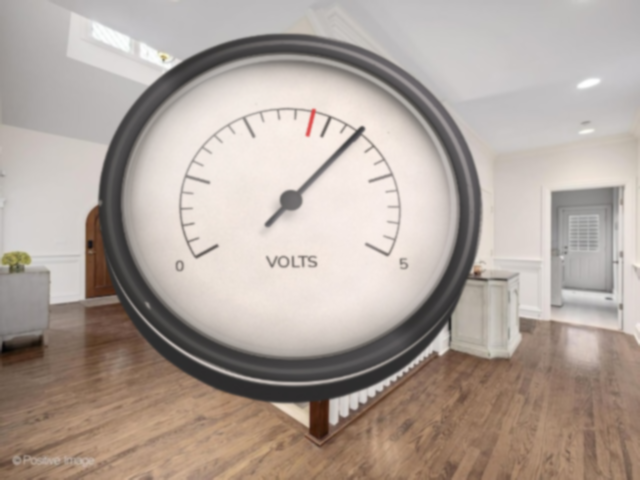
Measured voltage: 3.4 V
